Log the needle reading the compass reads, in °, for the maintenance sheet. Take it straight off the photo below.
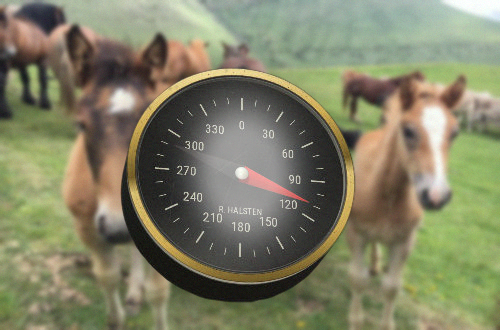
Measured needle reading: 110 °
